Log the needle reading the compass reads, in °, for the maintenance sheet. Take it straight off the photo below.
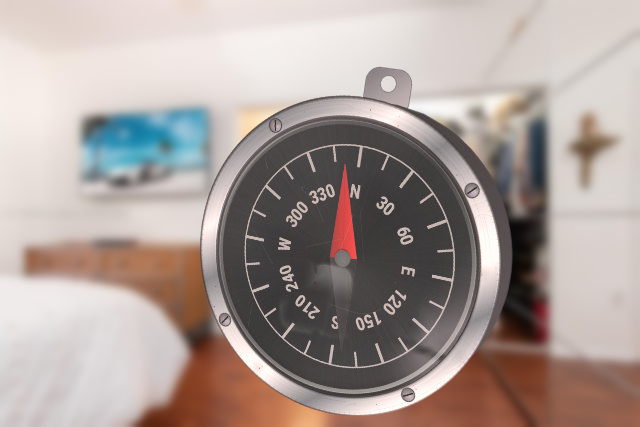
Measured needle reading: 352.5 °
